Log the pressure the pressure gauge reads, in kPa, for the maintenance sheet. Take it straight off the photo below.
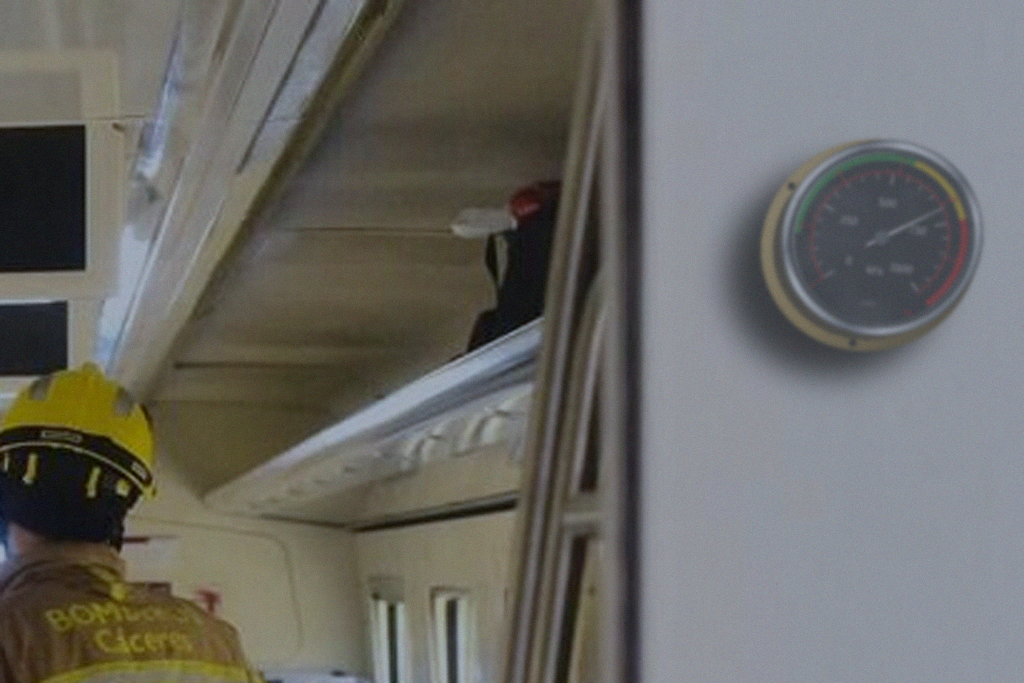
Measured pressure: 700 kPa
